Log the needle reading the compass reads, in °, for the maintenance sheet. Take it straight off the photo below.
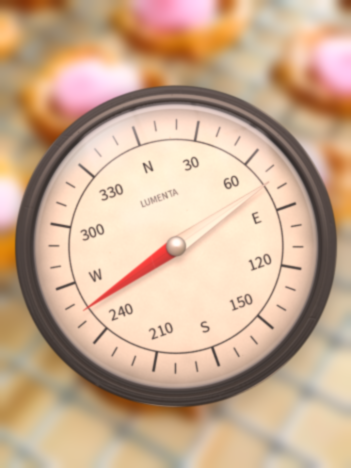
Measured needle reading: 255 °
